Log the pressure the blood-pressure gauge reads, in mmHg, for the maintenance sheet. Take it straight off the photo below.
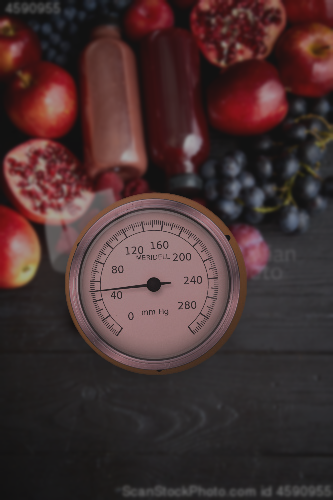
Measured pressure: 50 mmHg
